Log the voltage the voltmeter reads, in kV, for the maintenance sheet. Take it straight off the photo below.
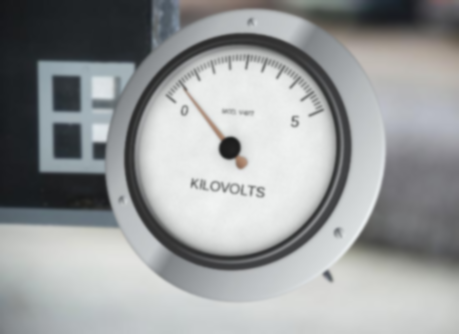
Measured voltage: 0.5 kV
